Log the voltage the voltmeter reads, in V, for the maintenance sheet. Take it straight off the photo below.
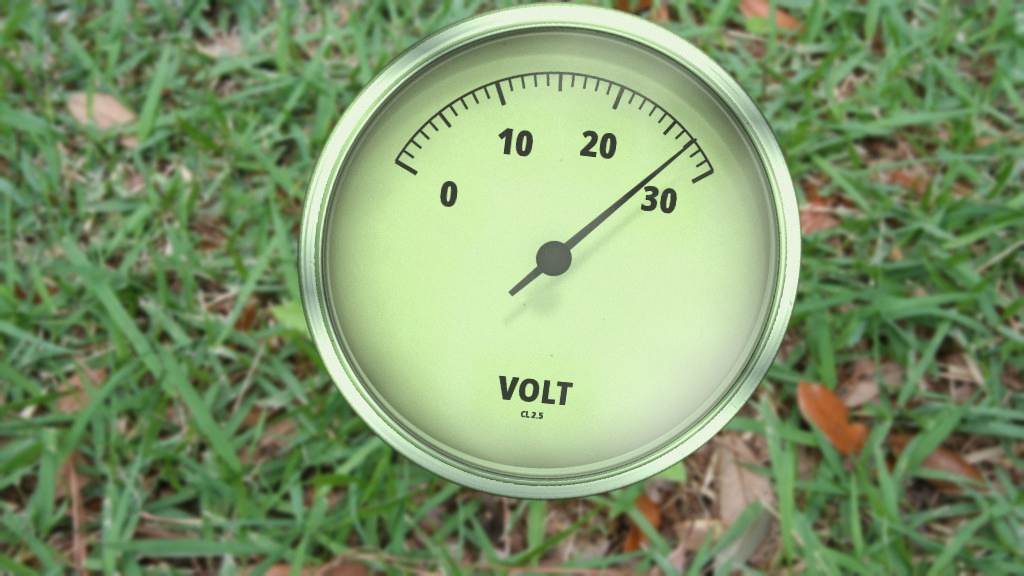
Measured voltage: 27 V
